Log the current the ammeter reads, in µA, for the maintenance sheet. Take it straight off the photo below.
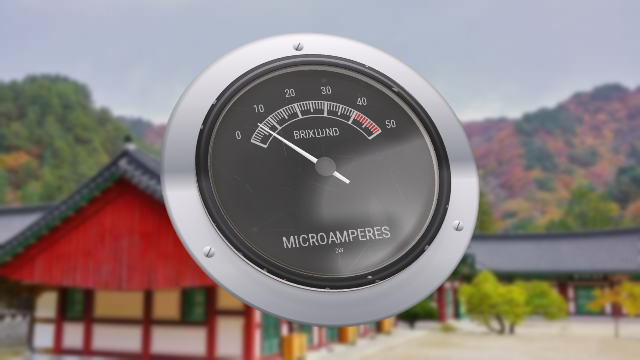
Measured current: 5 µA
